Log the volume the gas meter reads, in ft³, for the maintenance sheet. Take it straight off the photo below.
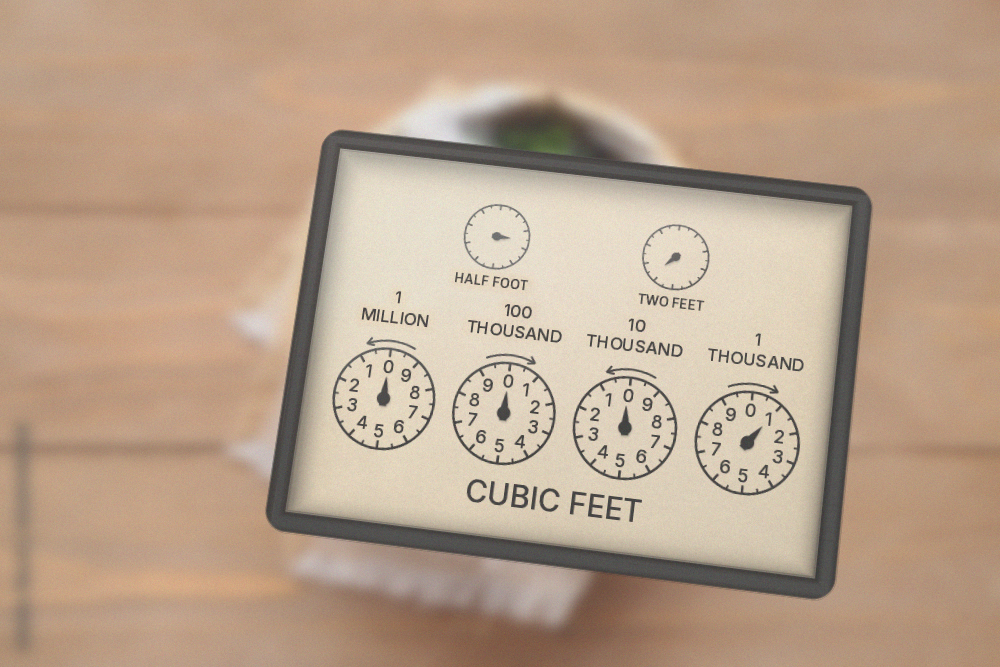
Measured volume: 100 ft³
